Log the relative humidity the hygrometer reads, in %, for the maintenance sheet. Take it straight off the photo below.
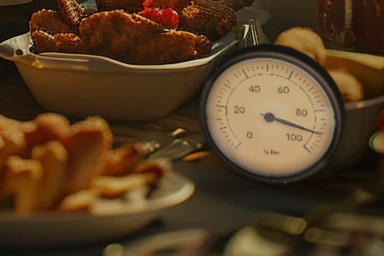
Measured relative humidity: 90 %
